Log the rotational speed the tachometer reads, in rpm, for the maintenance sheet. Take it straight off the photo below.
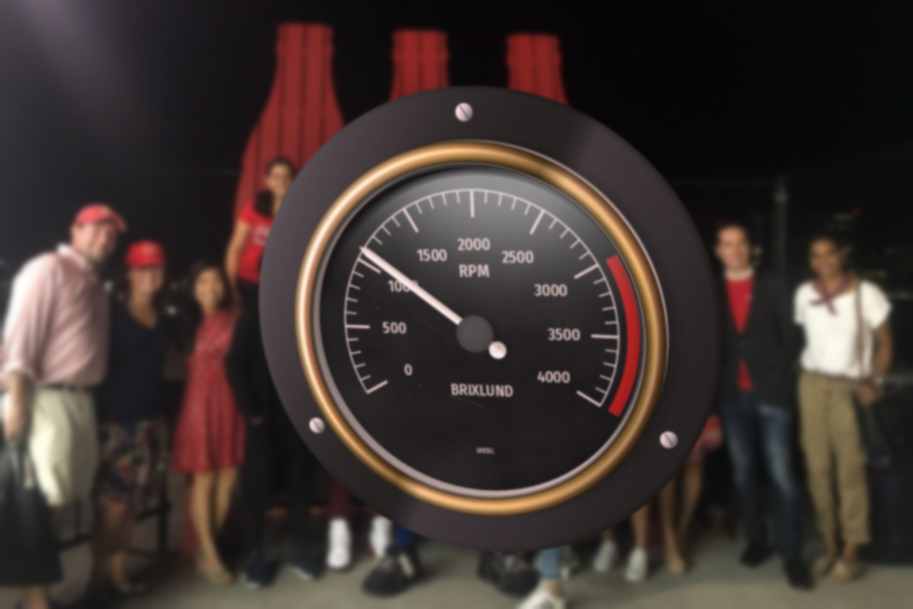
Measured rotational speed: 1100 rpm
